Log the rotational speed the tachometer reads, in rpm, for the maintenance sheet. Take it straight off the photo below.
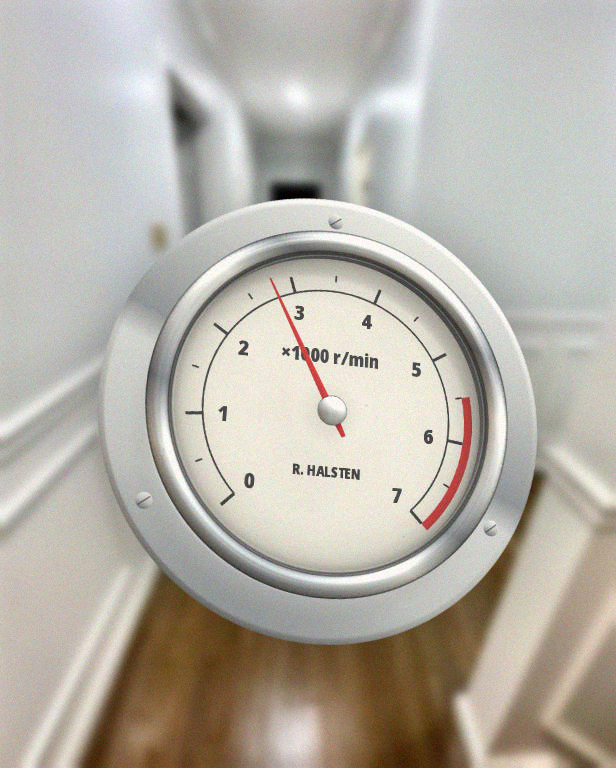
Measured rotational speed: 2750 rpm
